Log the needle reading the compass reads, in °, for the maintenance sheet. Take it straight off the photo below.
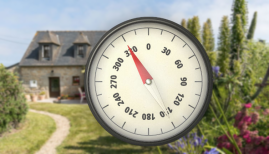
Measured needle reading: 330 °
